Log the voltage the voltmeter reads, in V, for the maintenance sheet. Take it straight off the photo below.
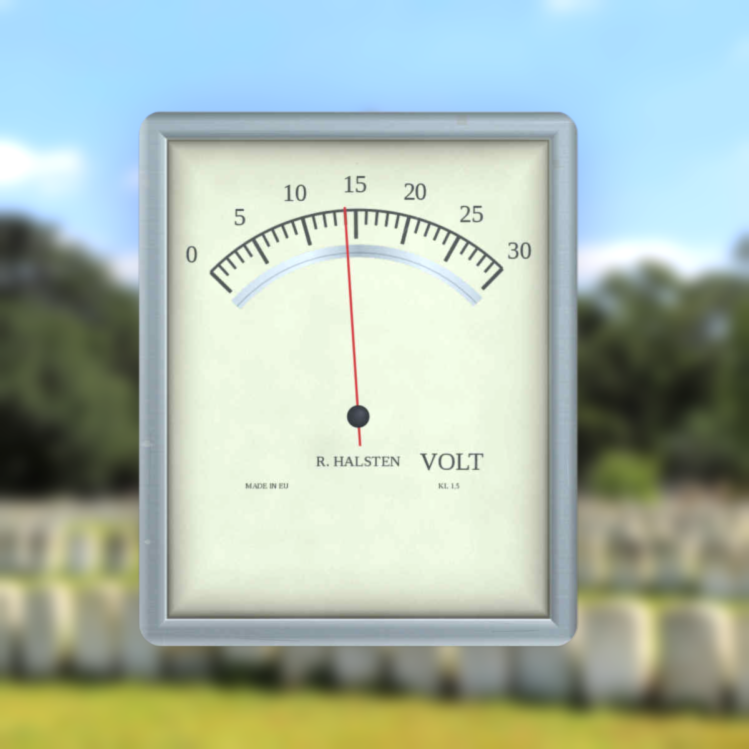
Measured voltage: 14 V
